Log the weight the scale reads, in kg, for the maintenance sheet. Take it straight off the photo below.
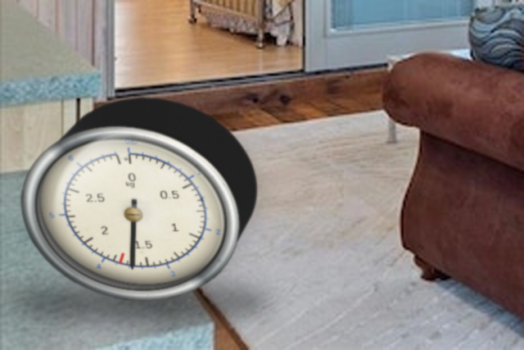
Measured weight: 1.6 kg
